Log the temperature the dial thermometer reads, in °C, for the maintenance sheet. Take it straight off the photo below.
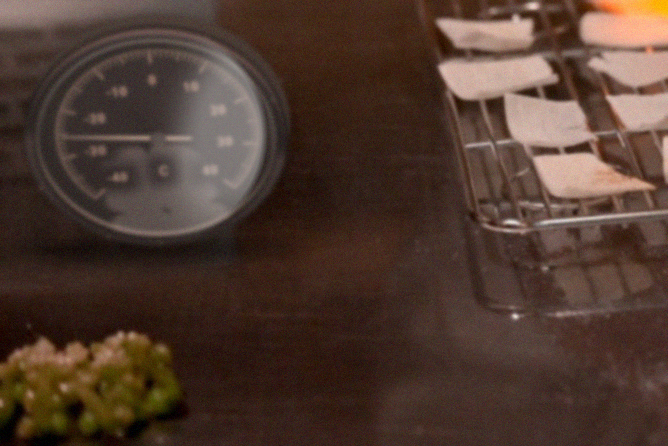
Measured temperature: -25 °C
